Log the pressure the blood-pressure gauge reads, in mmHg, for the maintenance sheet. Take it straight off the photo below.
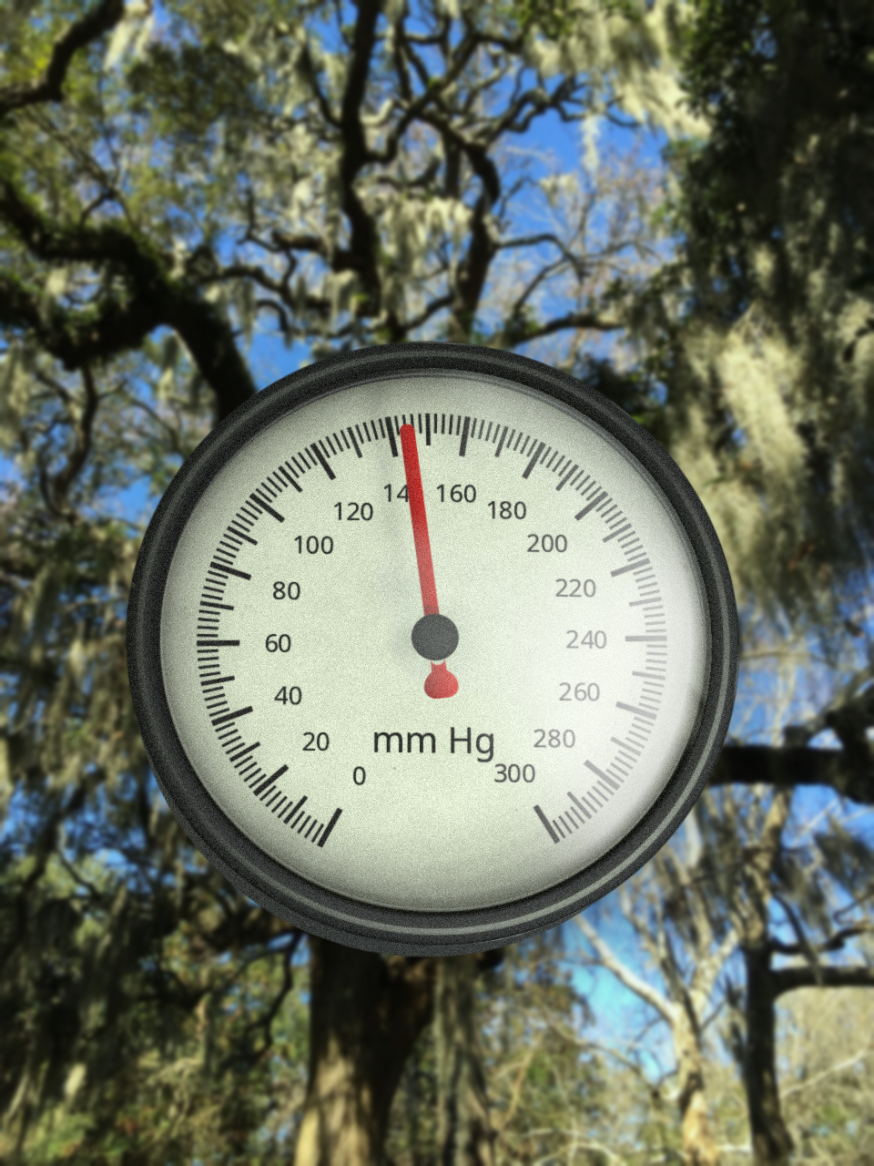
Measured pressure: 144 mmHg
